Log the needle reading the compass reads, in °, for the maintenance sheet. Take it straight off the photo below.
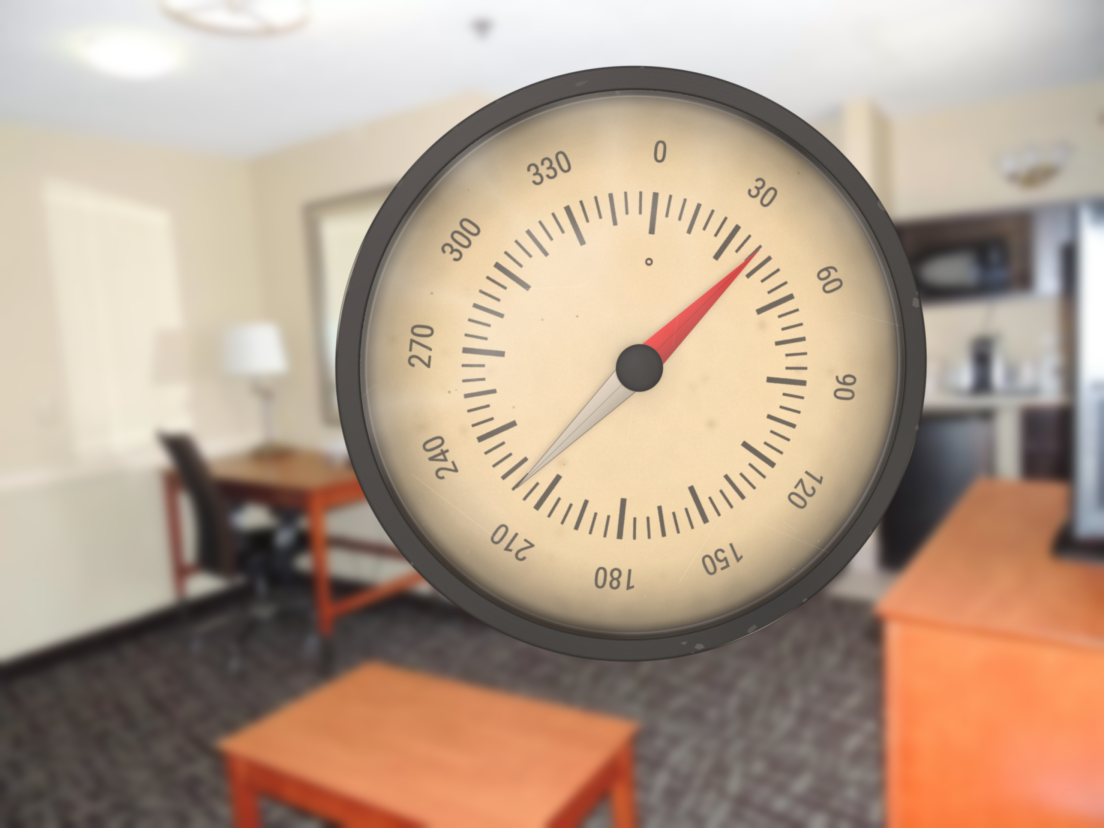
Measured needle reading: 40 °
